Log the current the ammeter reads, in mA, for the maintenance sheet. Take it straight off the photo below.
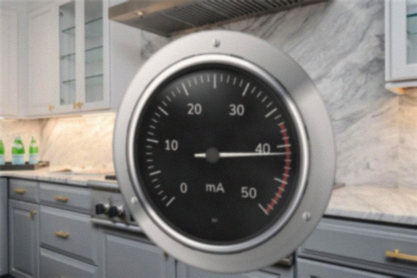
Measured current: 41 mA
